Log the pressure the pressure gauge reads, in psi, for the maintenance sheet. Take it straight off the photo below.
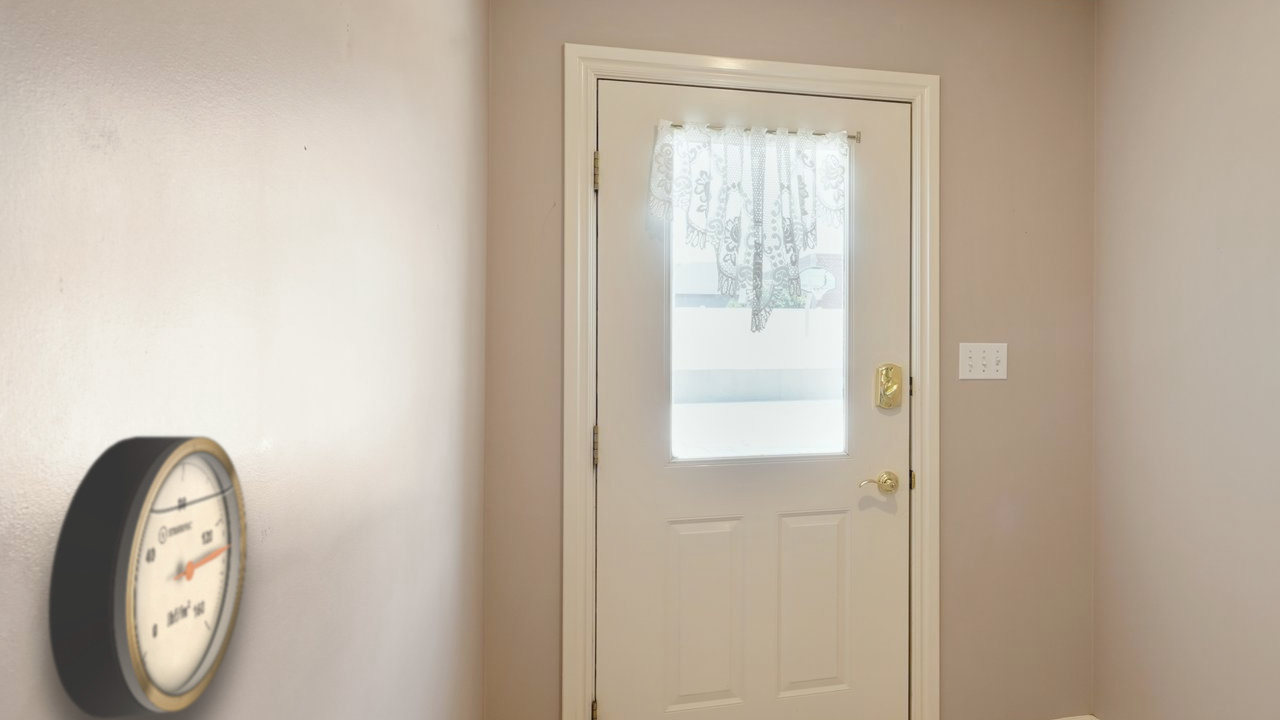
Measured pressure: 130 psi
